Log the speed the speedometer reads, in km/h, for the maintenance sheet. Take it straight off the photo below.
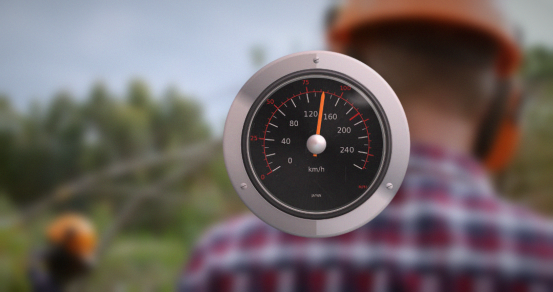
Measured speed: 140 km/h
